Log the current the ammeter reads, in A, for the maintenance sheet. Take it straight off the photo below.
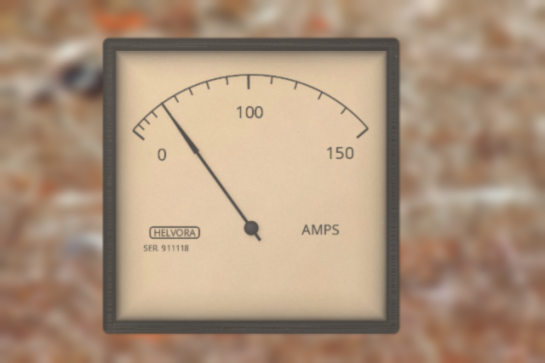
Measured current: 50 A
